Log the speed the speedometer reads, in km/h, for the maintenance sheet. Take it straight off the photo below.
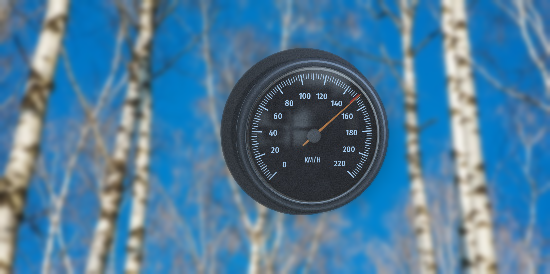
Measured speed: 150 km/h
